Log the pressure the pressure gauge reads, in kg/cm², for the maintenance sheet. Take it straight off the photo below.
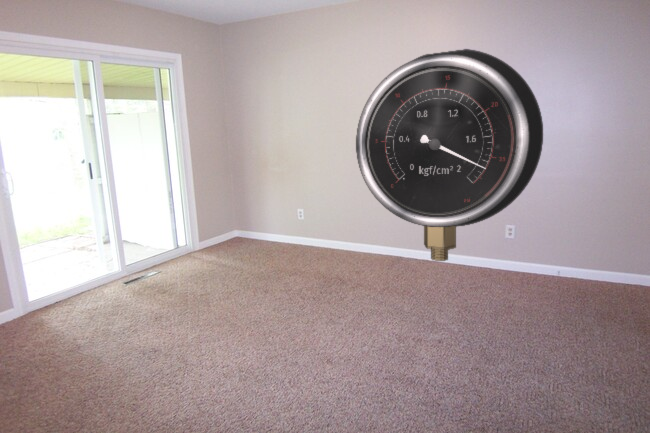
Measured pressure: 1.85 kg/cm²
